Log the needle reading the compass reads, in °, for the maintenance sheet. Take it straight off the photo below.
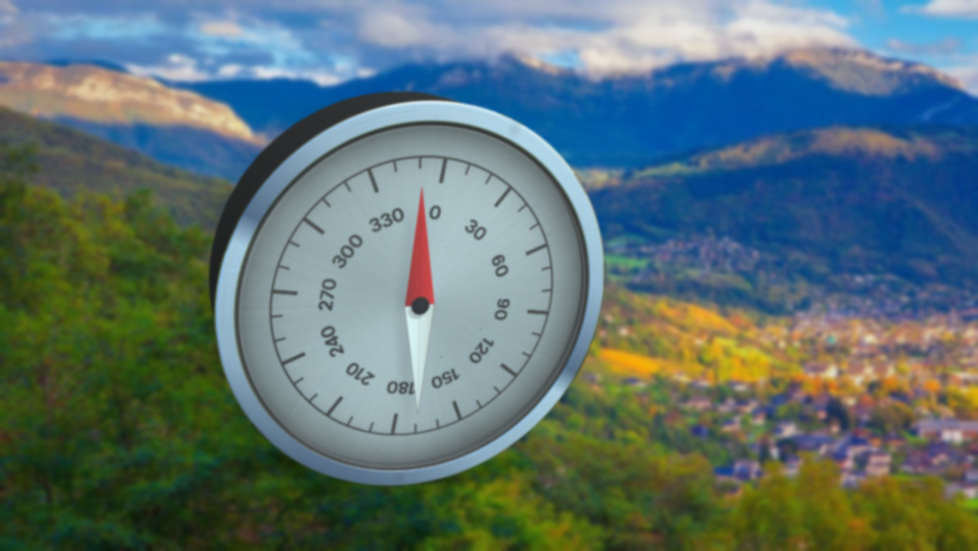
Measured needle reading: 350 °
